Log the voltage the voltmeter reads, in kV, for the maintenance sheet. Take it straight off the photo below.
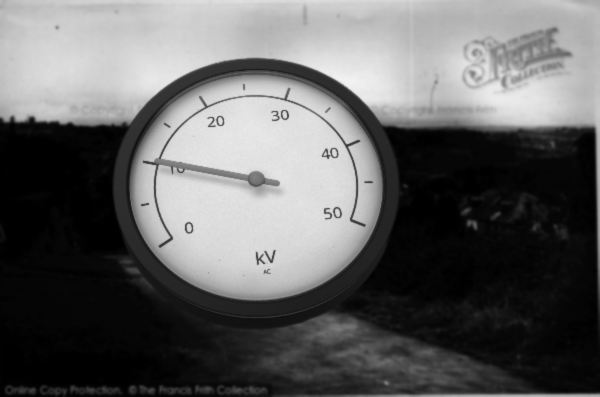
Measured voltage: 10 kV
